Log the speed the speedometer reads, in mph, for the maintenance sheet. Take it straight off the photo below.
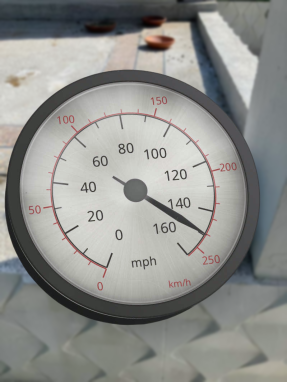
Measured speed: 150 mph
